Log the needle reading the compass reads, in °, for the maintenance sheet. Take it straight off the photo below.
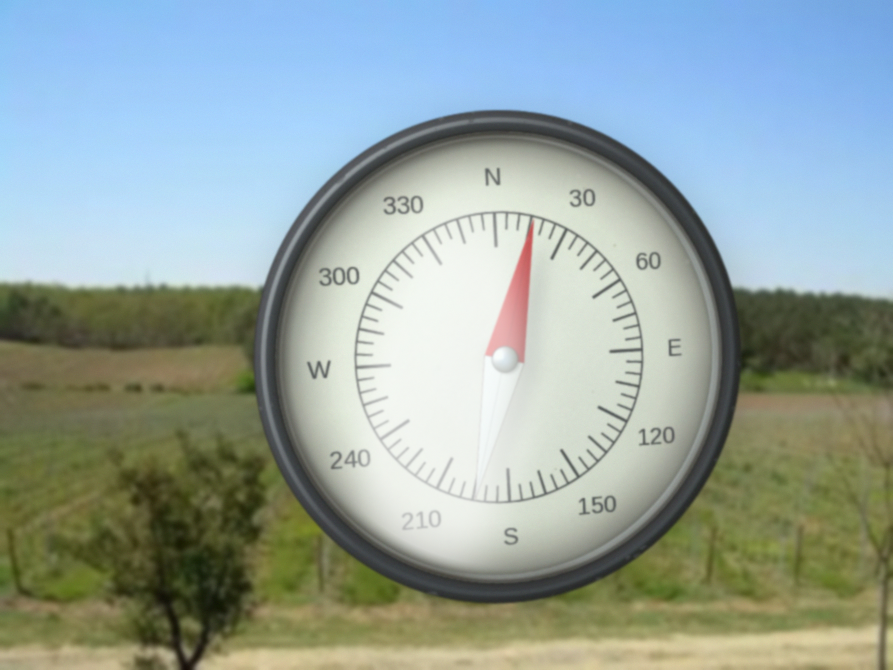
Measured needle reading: 15 °
